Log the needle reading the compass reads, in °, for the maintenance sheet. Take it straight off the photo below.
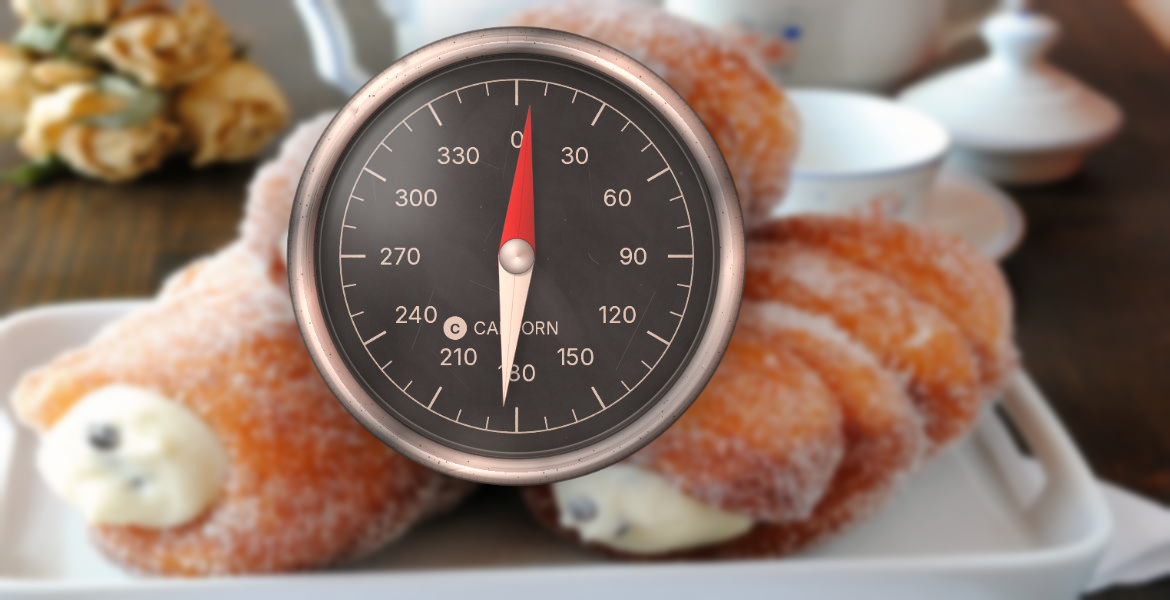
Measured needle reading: 5 °
